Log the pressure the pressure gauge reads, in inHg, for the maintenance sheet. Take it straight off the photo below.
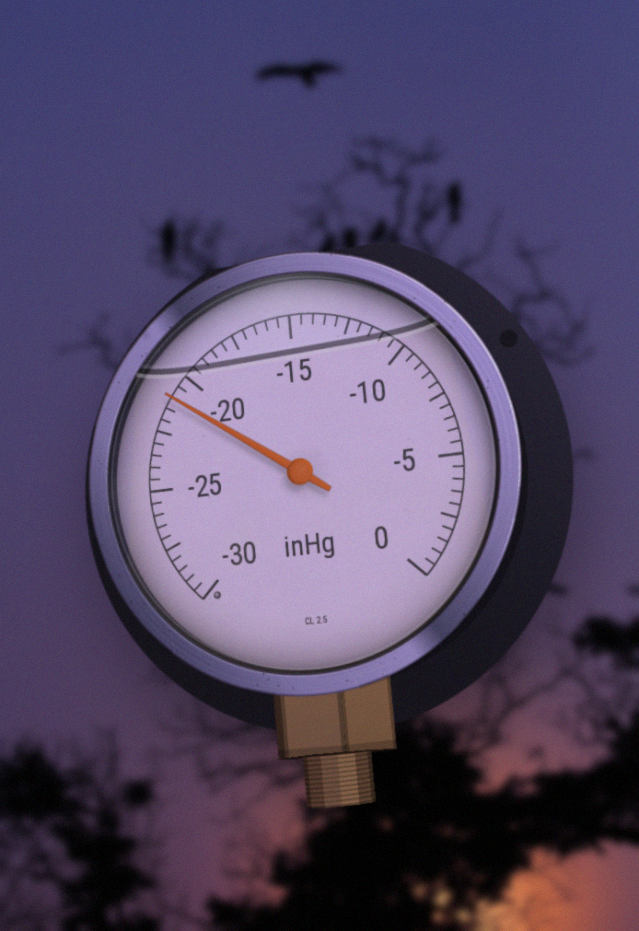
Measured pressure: -21 inHg
